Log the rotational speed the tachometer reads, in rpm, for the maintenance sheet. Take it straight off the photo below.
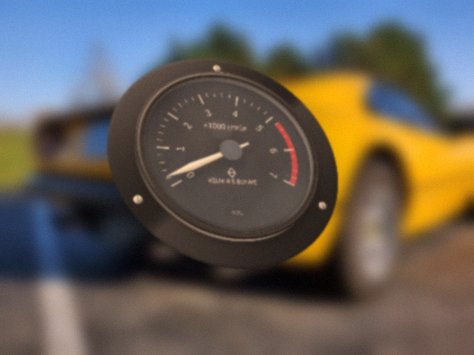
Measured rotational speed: 200 rpm
